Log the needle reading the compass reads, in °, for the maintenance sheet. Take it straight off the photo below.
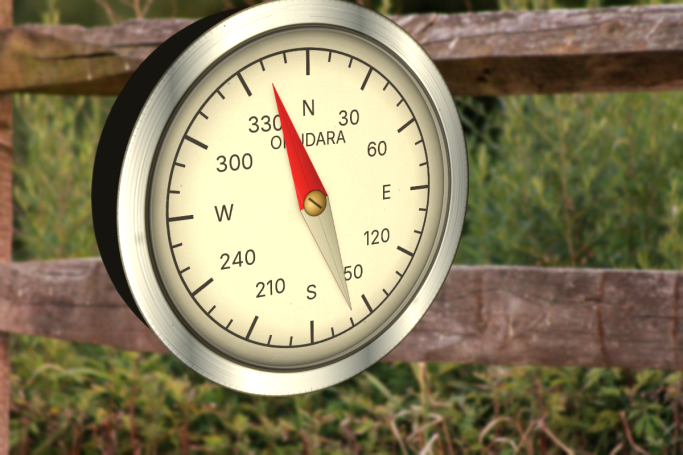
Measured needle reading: 340 °
